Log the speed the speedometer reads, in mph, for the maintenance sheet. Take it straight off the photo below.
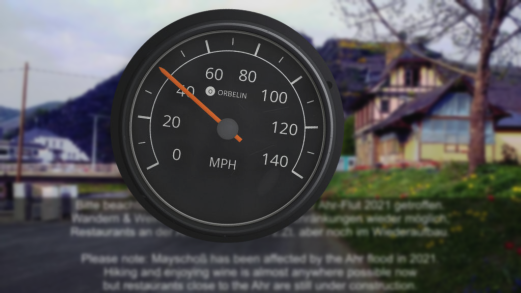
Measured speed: 40 mph
